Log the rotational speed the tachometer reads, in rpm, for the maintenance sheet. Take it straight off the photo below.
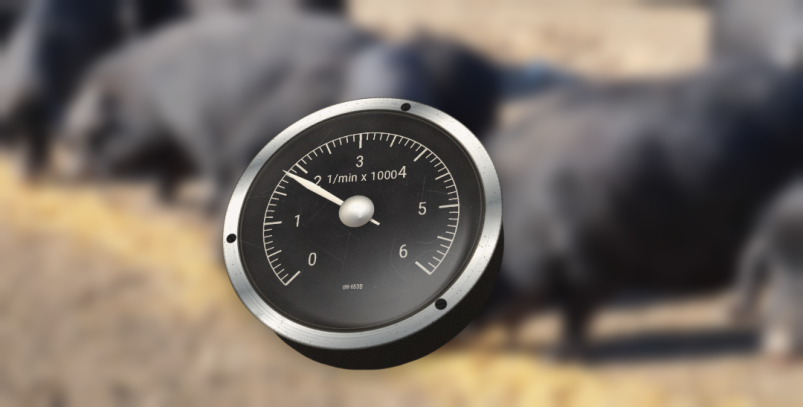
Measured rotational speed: 1800 rpm
